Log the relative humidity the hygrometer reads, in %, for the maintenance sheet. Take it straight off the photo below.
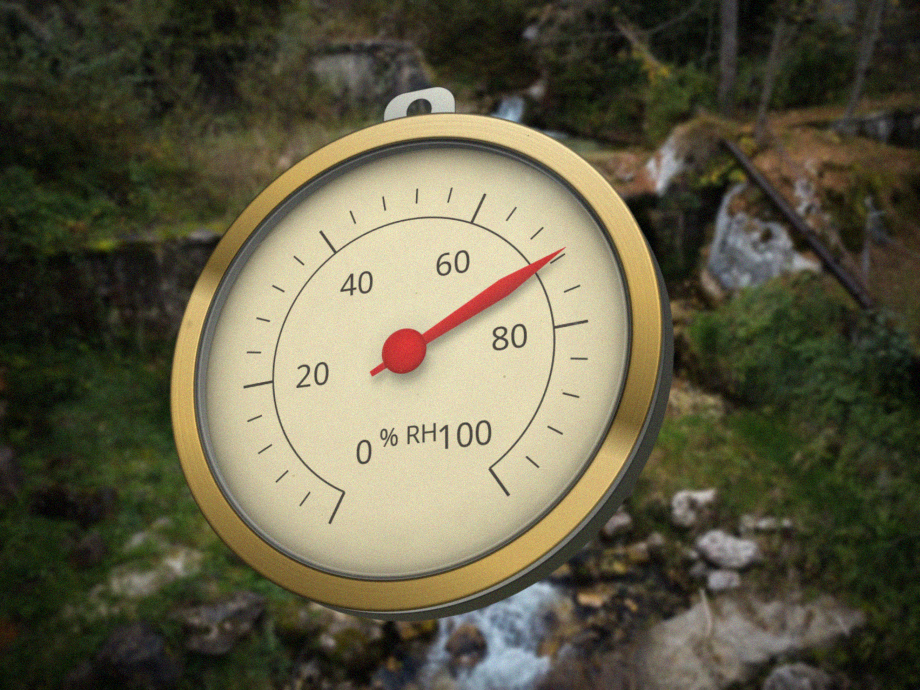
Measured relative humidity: 72 %
